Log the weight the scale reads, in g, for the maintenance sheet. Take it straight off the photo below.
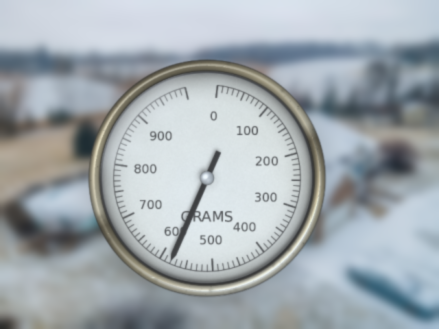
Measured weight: 580 g
